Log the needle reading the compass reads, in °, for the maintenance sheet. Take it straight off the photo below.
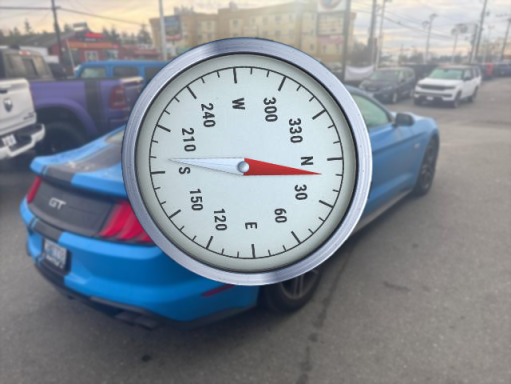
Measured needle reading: 10 °
